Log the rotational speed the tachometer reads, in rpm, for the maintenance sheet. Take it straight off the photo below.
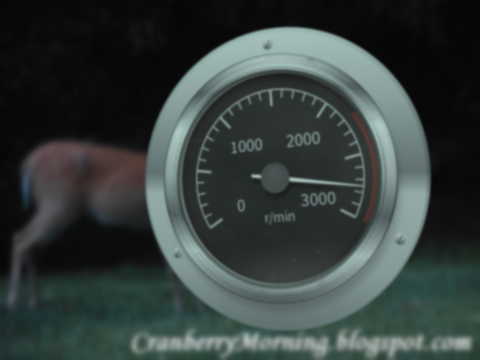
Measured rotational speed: 2750 rpm
